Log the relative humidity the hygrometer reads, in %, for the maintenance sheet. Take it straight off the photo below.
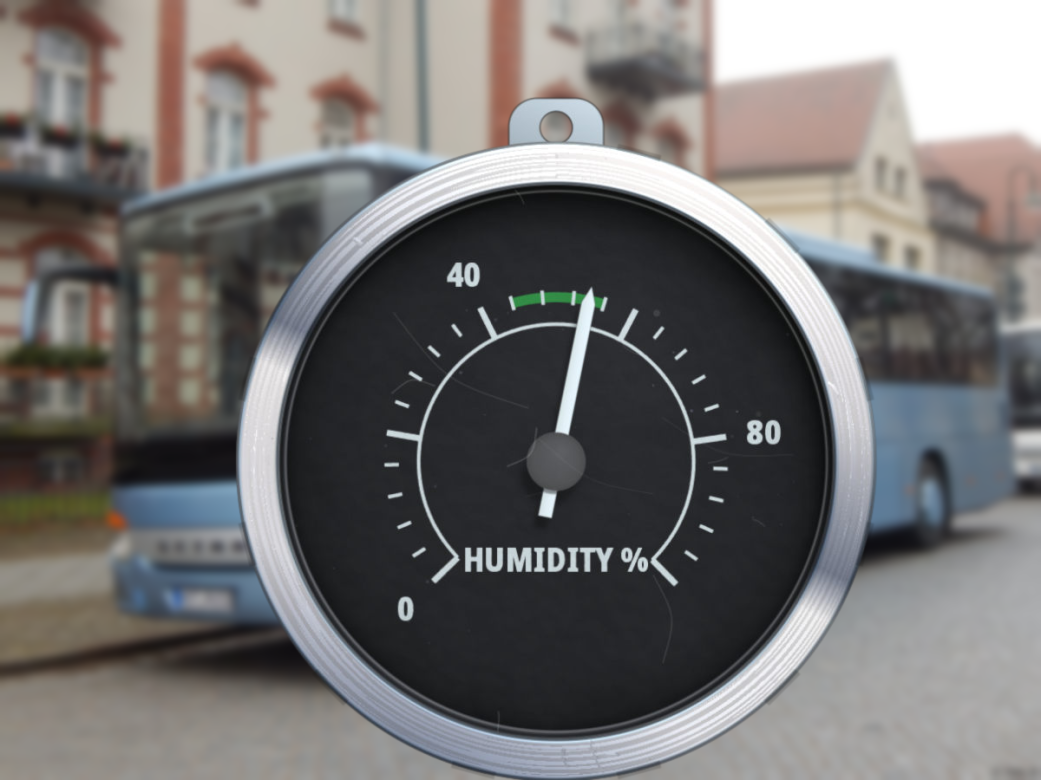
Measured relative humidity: 54 %
